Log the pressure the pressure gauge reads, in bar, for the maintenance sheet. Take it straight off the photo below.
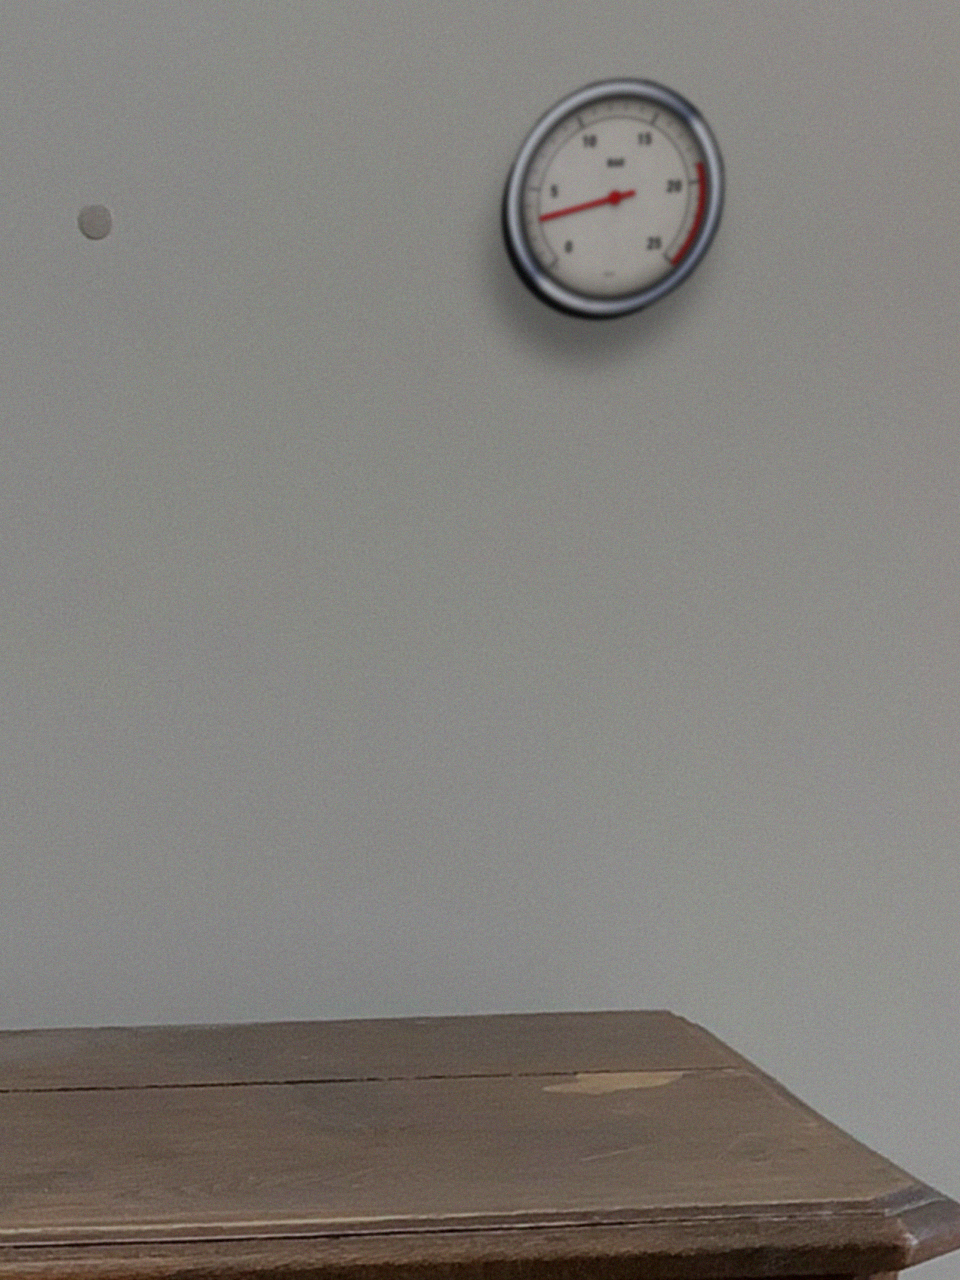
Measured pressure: 3 bar
